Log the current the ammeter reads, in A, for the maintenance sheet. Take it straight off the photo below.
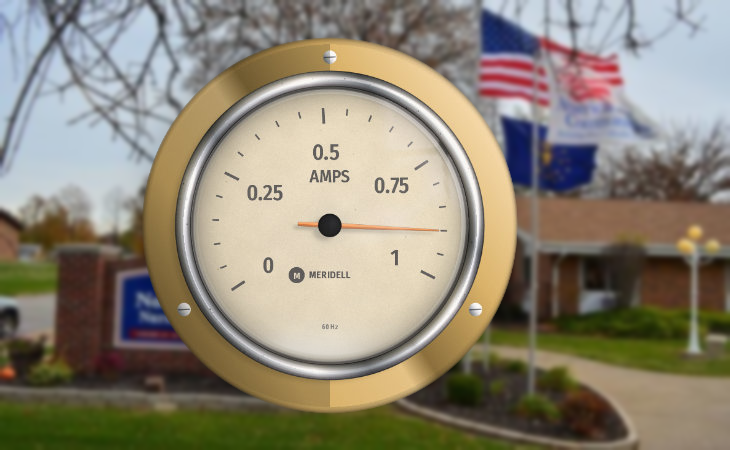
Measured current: 0.9 A
